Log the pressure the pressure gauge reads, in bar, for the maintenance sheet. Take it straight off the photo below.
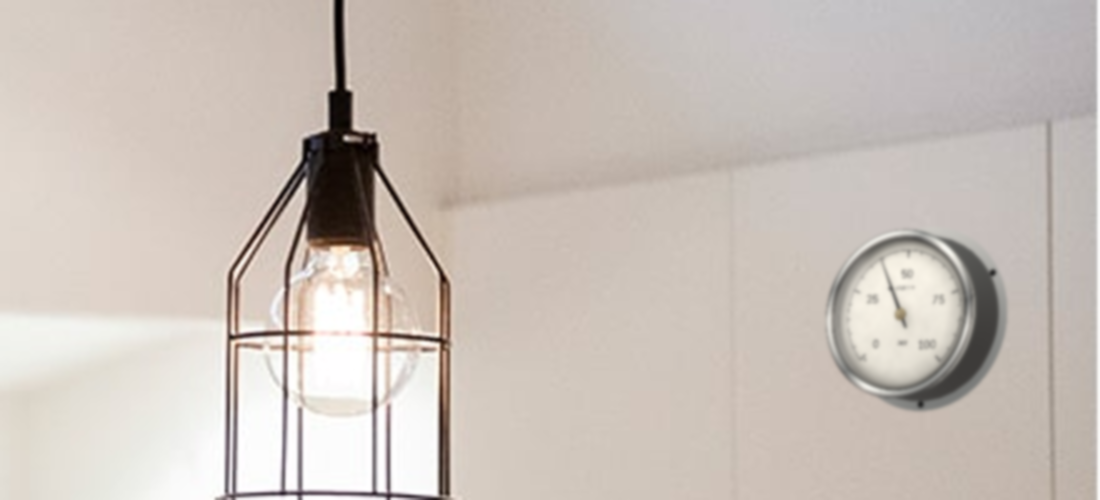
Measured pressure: 40 bar
